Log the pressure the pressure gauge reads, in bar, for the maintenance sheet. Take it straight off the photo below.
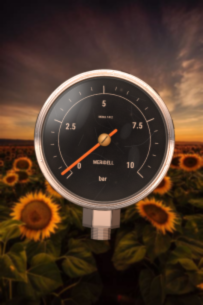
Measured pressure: 0.25 bar
